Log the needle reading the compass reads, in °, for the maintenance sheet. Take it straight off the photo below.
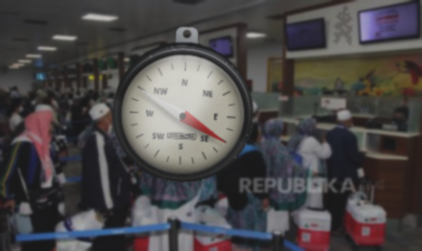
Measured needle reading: 120 °
